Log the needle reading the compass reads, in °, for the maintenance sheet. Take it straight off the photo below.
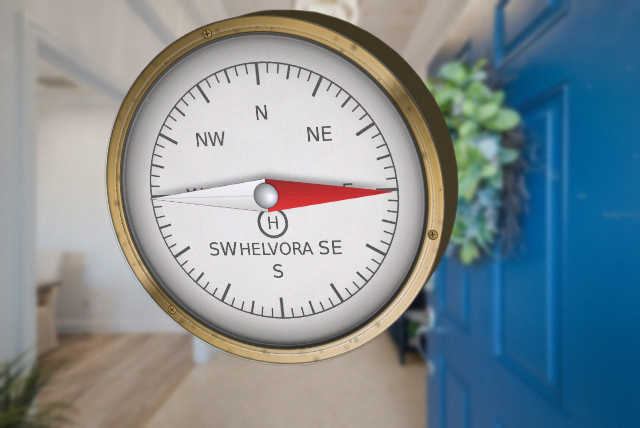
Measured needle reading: 90 °
